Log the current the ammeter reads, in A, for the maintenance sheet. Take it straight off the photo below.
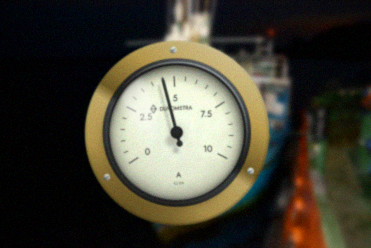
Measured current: 4.5 A
